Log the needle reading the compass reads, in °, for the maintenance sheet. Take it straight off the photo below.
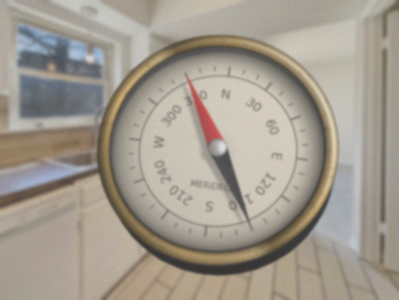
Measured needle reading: 330 °
